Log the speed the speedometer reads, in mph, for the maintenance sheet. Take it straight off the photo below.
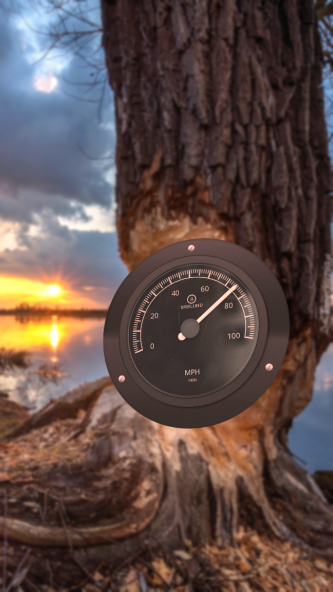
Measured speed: 75 mph
